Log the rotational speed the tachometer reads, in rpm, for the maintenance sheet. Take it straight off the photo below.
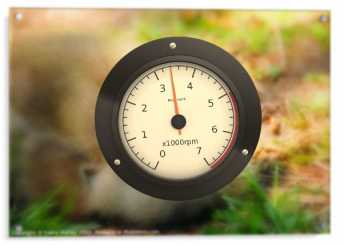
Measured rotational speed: 3400 rpm
